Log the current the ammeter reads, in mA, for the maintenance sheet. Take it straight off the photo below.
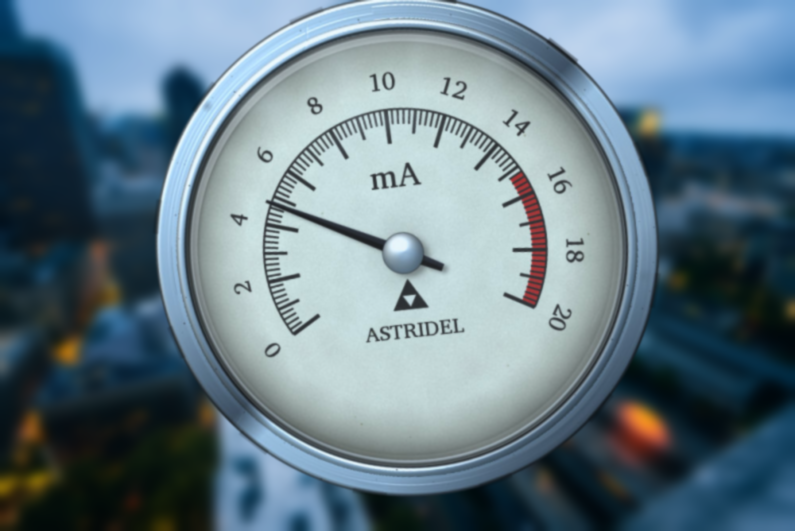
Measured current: 4.8 mA
